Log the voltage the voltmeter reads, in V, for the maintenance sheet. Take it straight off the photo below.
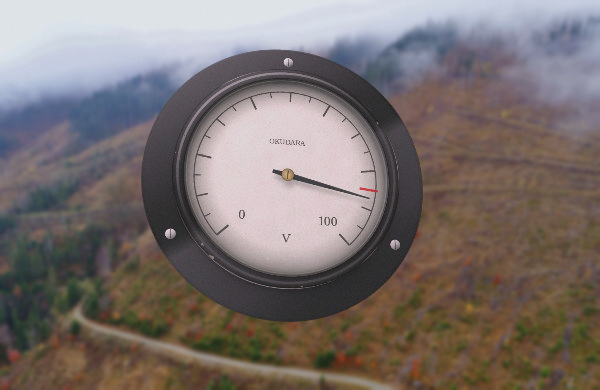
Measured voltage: 87.5 V
